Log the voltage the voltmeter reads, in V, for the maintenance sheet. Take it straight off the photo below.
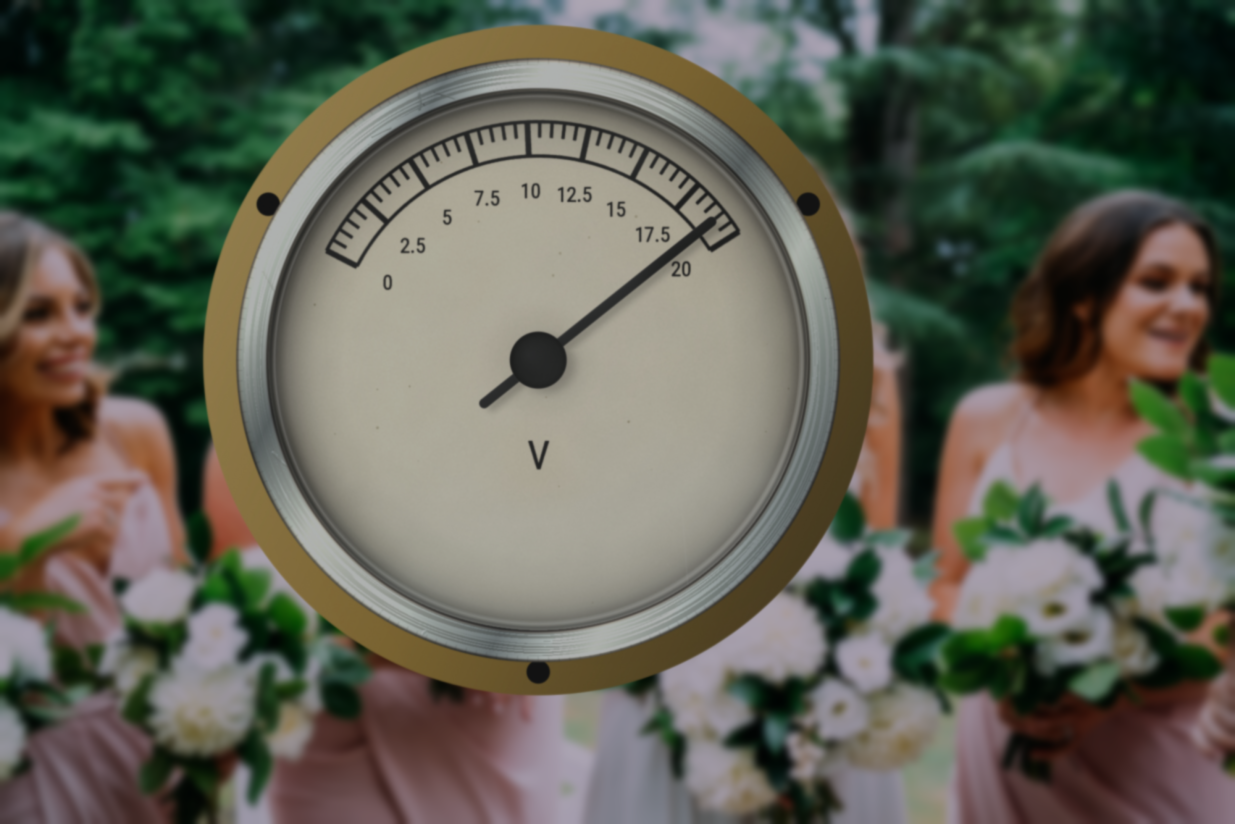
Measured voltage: 19 V
